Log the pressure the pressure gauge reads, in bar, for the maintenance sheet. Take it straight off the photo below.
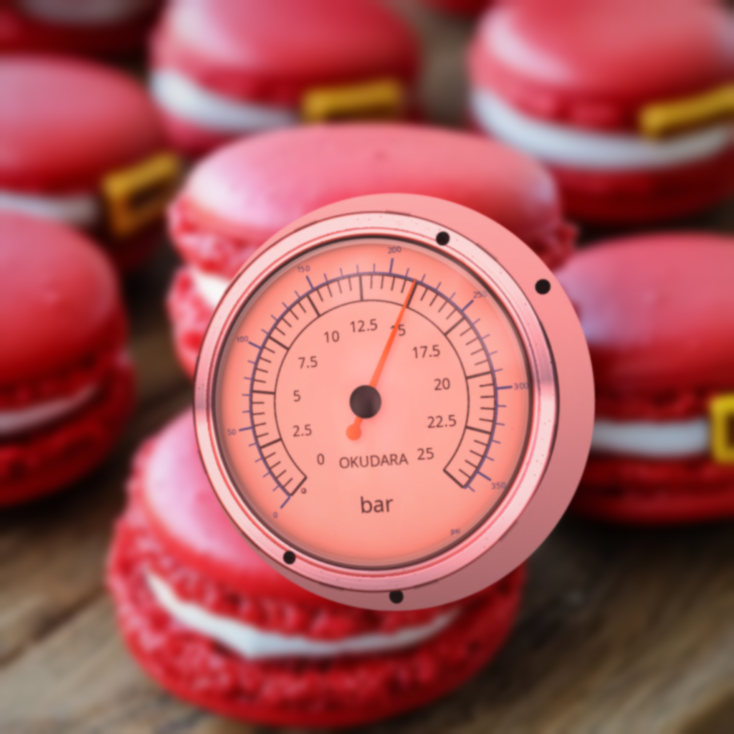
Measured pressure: 15 bar
